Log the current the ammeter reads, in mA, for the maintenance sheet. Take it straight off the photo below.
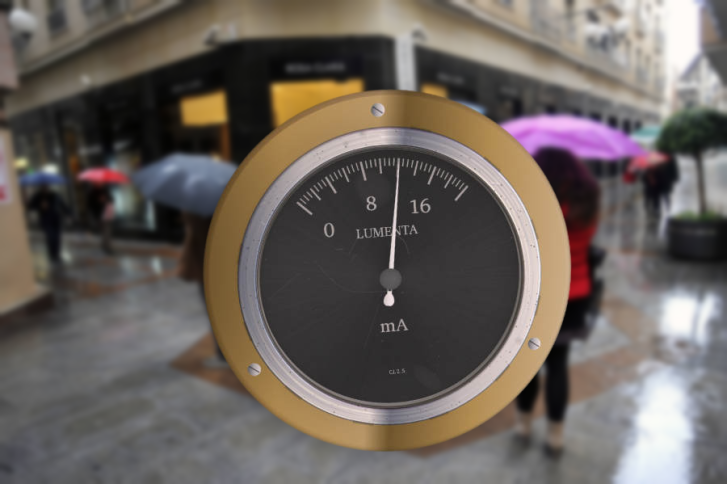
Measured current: 12 mA
